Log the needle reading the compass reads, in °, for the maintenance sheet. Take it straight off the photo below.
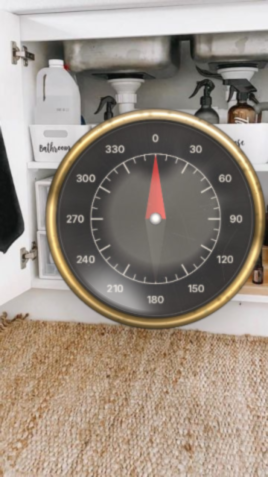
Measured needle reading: 0 °
